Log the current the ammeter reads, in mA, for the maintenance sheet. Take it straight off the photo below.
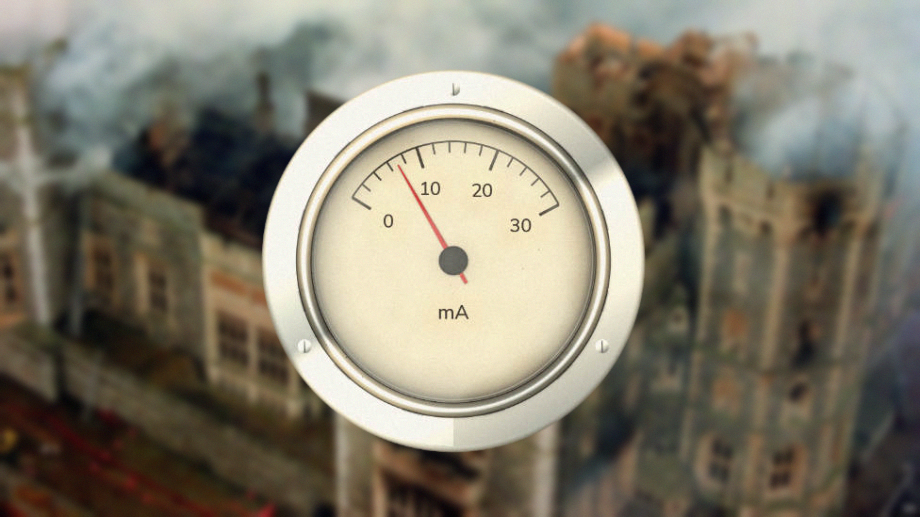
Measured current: 7 mA
